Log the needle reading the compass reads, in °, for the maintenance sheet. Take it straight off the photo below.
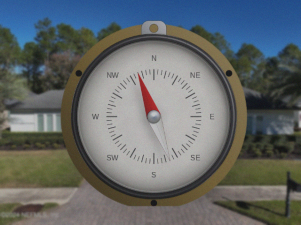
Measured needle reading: 340 °
